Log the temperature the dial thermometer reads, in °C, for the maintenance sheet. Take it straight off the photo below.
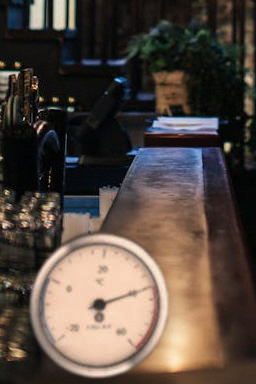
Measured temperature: 40 °C
